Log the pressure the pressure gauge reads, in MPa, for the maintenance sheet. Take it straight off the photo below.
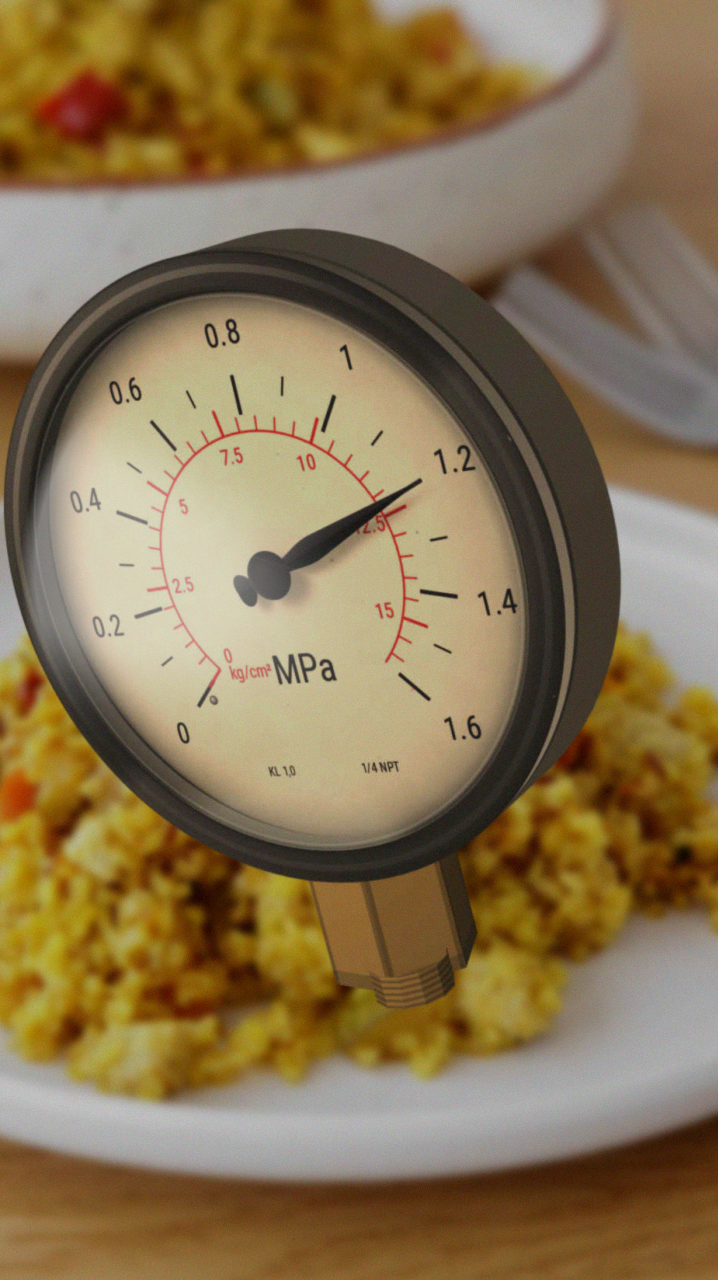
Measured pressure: 1.2 MPa
